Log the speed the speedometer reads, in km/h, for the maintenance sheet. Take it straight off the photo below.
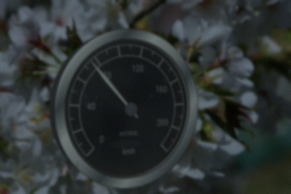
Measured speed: 75 km/h
